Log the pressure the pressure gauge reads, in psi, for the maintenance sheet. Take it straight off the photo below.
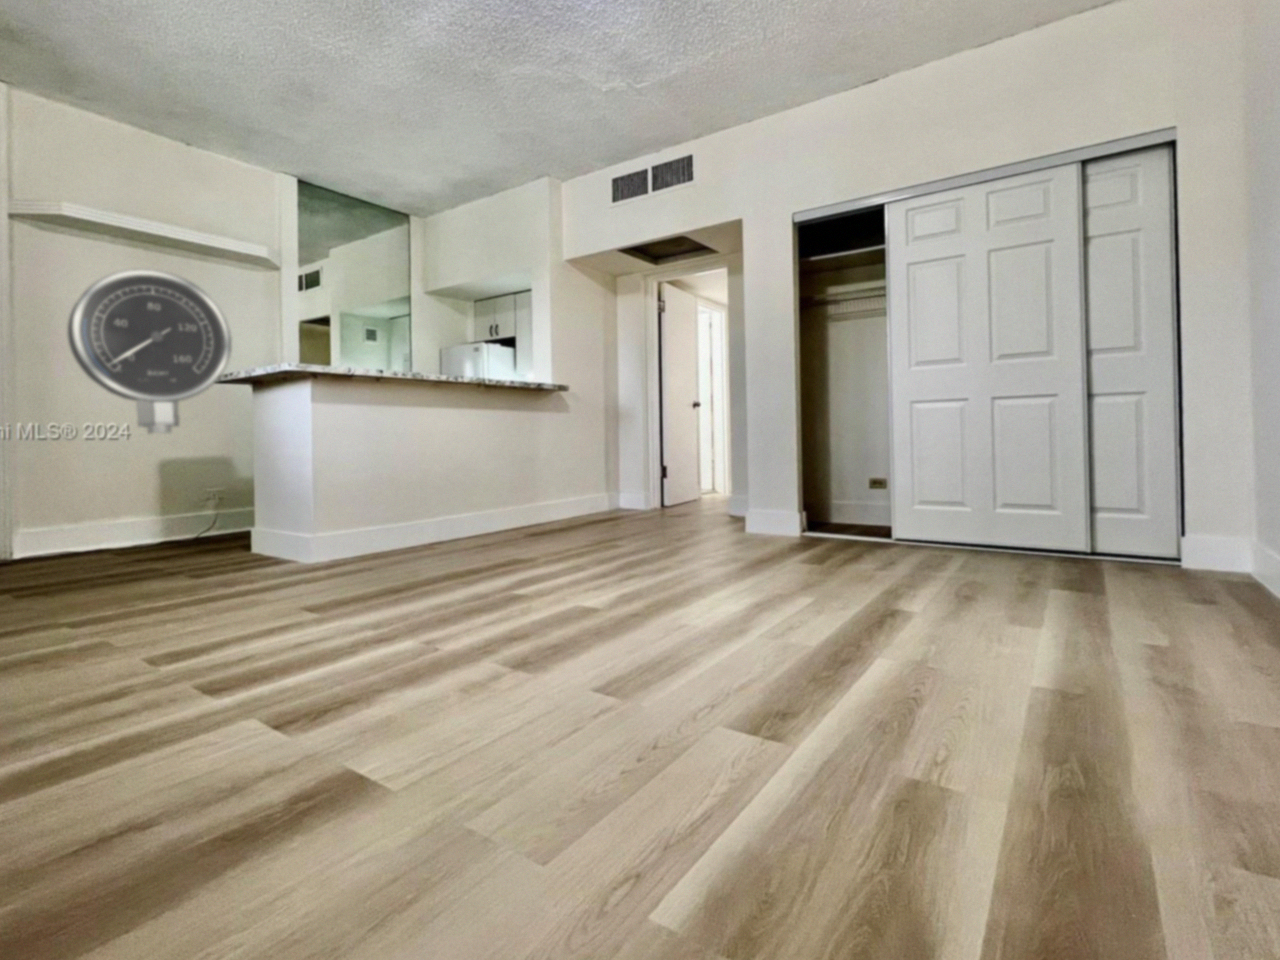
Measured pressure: 5 psi
